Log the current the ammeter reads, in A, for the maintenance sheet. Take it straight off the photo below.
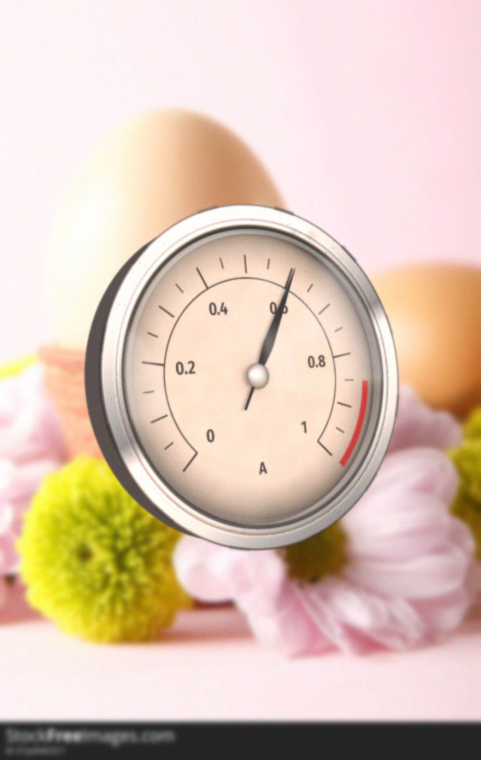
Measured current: 0.6 A
